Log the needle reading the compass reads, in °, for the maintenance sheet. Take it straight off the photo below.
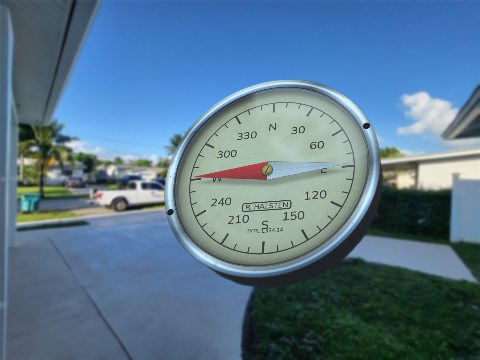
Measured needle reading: 270 °
